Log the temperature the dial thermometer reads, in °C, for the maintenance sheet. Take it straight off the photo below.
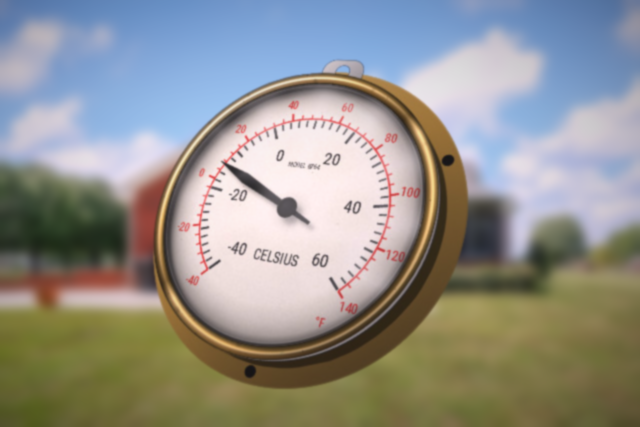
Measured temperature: -14 °C
